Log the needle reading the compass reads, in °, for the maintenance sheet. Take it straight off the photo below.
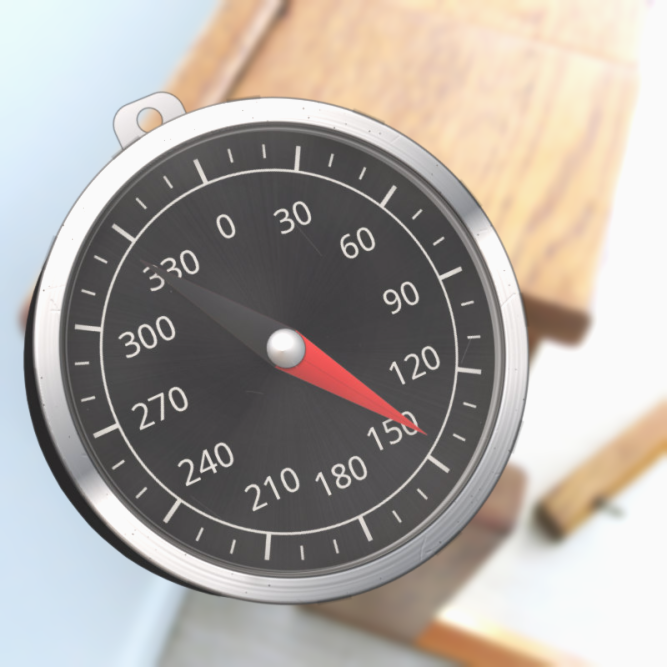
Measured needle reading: 145 °
